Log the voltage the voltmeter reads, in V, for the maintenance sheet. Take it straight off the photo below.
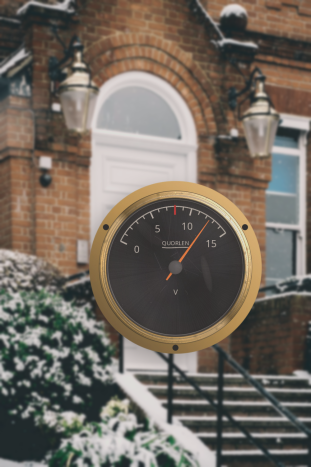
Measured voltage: 12.5 V
